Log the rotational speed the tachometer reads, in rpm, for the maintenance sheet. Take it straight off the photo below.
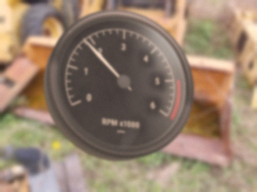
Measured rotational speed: 1800 rpm
